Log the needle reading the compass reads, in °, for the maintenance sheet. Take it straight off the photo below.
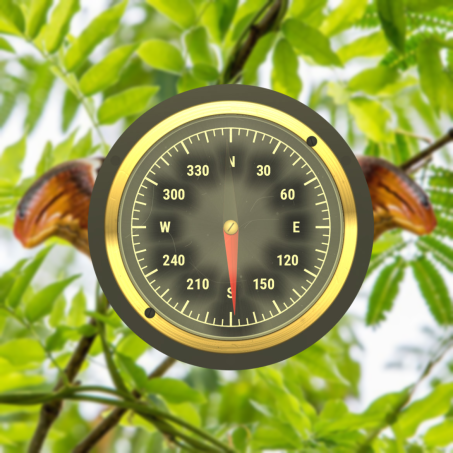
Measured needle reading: 177.5 °
